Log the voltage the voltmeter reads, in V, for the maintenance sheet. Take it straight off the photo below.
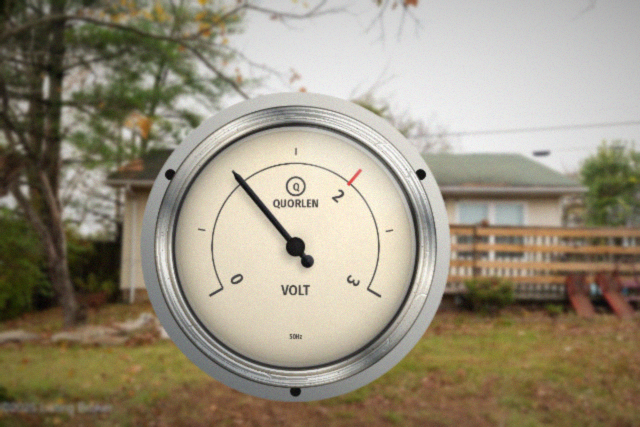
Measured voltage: 1 V
